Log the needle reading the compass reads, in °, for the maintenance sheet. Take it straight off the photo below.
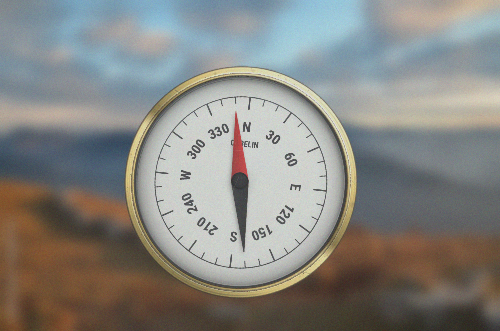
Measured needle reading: 350 °
